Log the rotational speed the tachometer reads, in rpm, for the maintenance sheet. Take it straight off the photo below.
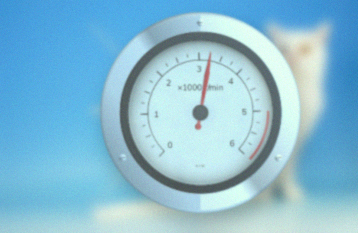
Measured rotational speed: 3250 rpm
